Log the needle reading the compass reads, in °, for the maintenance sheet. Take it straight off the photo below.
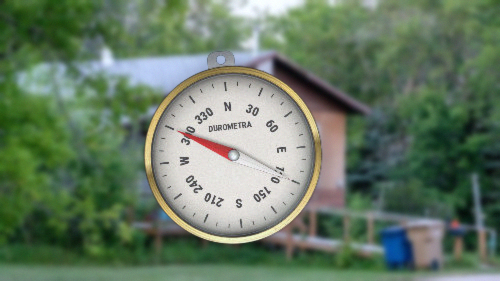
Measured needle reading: 300 °
